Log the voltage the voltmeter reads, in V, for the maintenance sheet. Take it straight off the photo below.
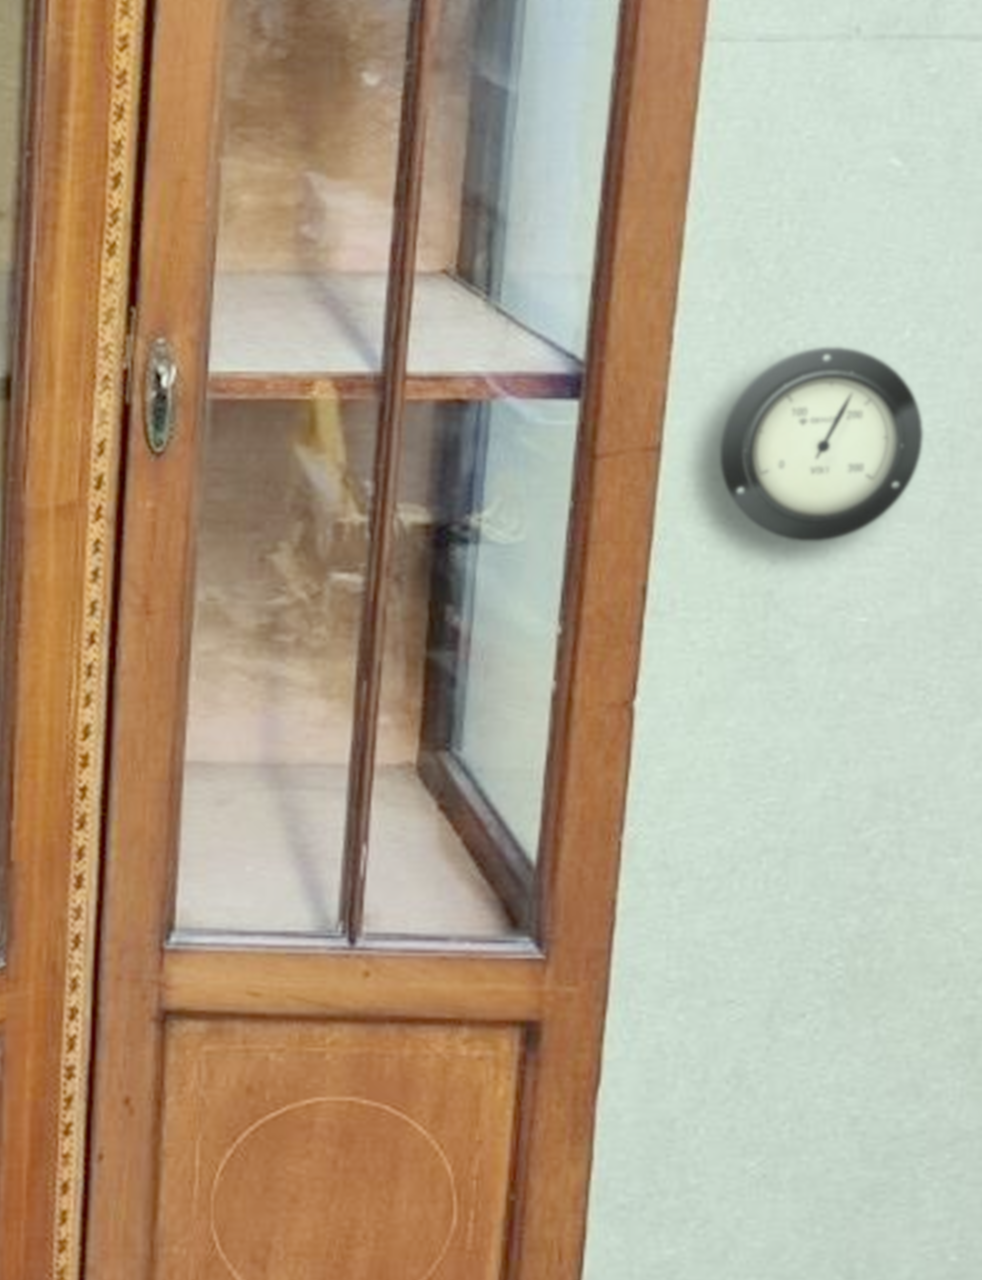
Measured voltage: 175 V
